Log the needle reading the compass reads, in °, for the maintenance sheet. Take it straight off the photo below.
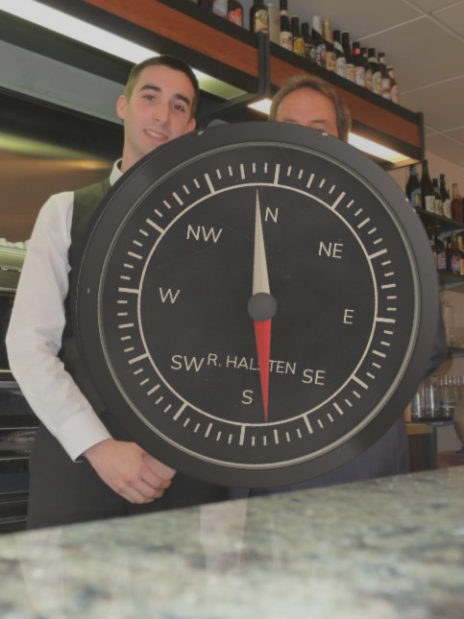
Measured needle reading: 170 °
